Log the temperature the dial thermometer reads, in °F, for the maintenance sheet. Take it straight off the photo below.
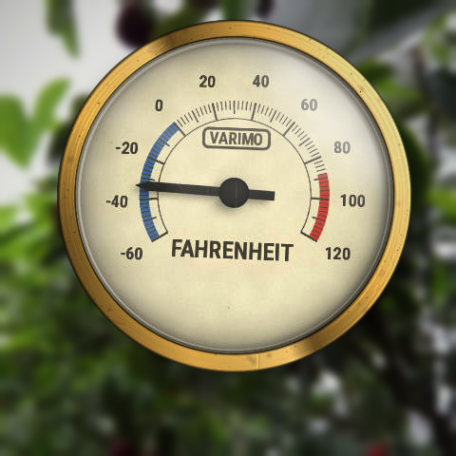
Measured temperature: -34 °F
